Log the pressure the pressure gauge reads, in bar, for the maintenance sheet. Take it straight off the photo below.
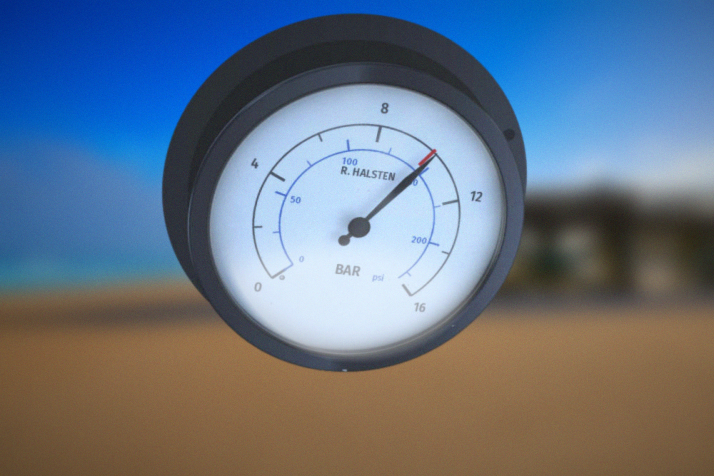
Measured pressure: 10 bar
